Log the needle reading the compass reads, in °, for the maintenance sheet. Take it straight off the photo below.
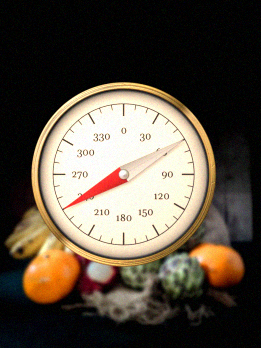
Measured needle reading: 240 °
